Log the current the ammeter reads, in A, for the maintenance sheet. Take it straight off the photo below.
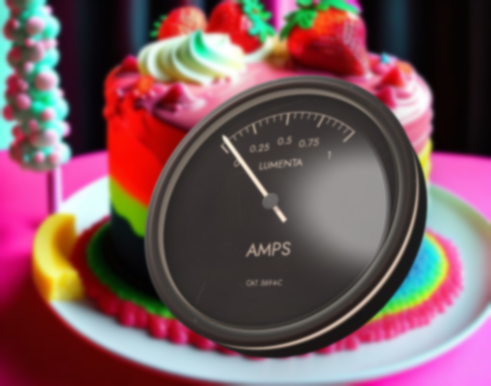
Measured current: 0.05 A
